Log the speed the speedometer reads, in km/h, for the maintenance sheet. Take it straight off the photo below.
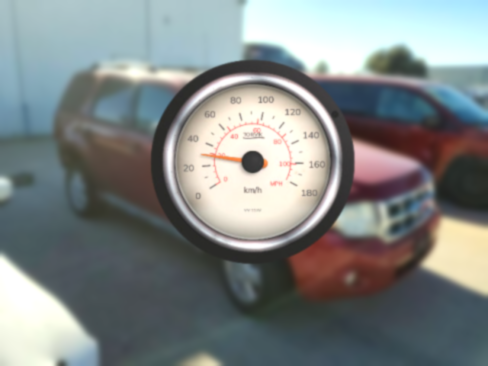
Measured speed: 30 km/h
